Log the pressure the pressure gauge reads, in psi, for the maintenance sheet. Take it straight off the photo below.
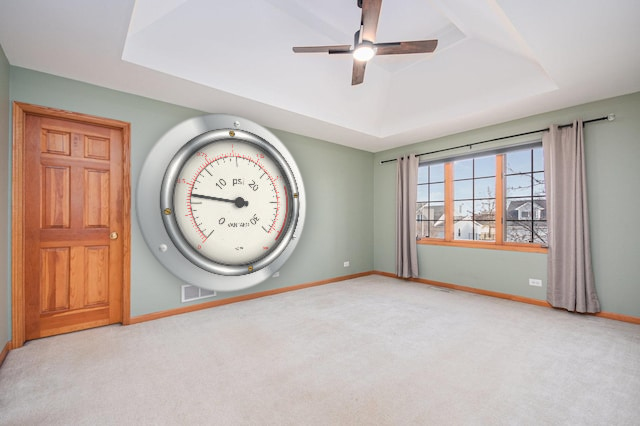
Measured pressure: 6 psi
